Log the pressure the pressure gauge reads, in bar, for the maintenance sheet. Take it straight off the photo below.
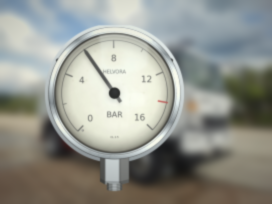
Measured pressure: 6 bar
